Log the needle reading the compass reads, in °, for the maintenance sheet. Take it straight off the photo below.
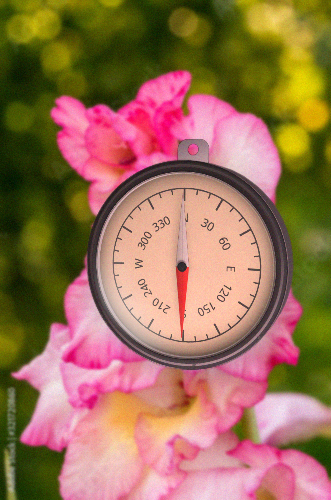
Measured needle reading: 180 °
